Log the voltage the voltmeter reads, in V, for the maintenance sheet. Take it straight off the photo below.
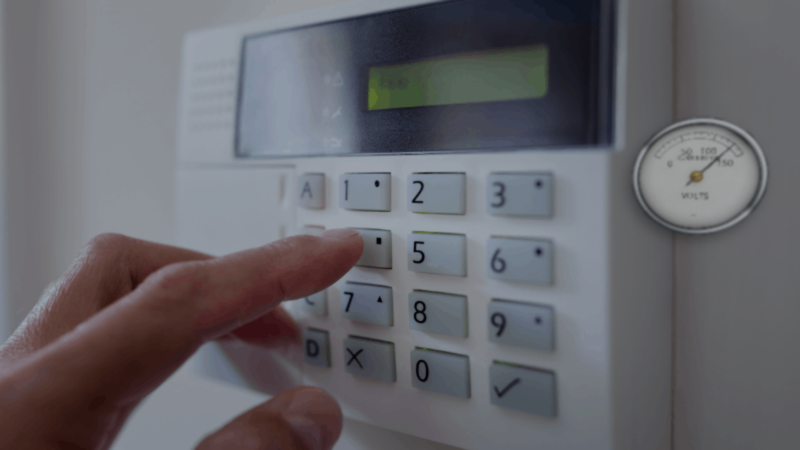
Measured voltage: 130 V
